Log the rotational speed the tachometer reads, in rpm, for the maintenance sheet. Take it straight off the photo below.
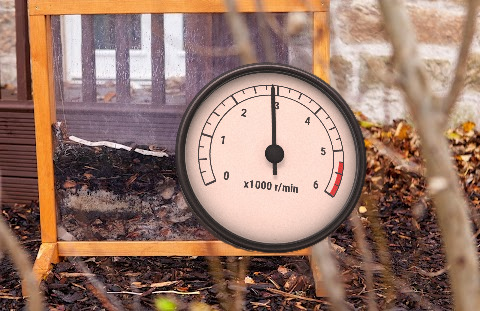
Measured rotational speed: 2875 rpm
